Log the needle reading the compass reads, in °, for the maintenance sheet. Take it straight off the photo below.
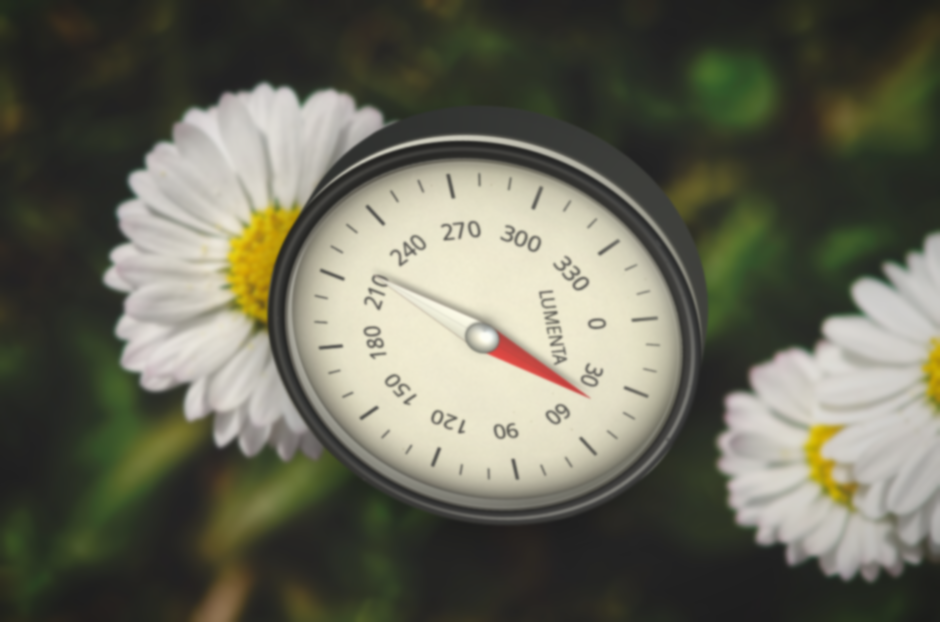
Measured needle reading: 40 °
